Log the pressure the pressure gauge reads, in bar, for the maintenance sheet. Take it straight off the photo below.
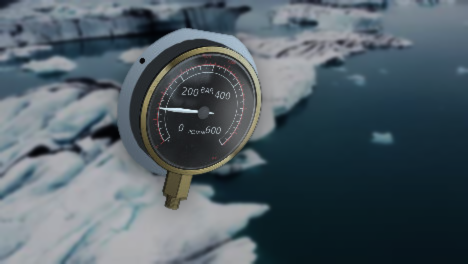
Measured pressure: 100 bar
